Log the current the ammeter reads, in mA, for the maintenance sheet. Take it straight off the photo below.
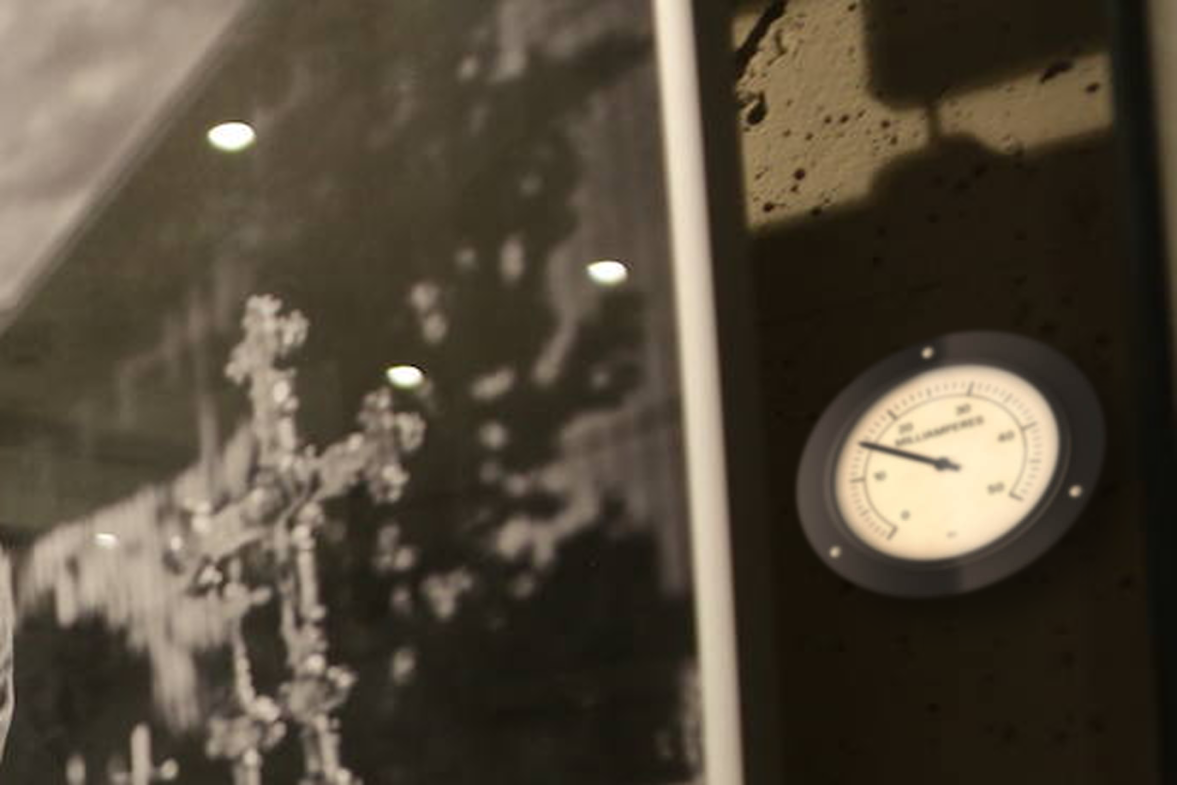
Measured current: 15 mA
